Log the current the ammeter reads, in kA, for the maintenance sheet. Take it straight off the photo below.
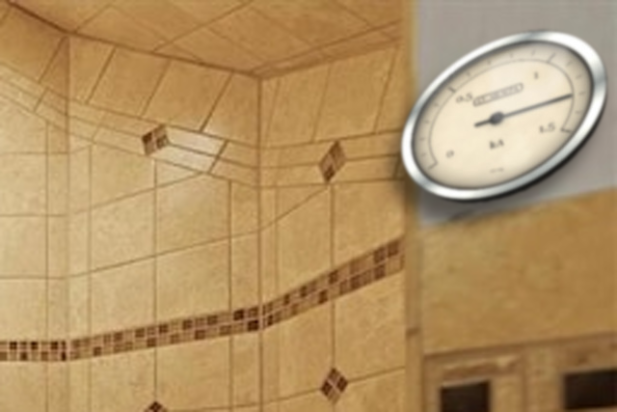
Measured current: 1.3 kA
